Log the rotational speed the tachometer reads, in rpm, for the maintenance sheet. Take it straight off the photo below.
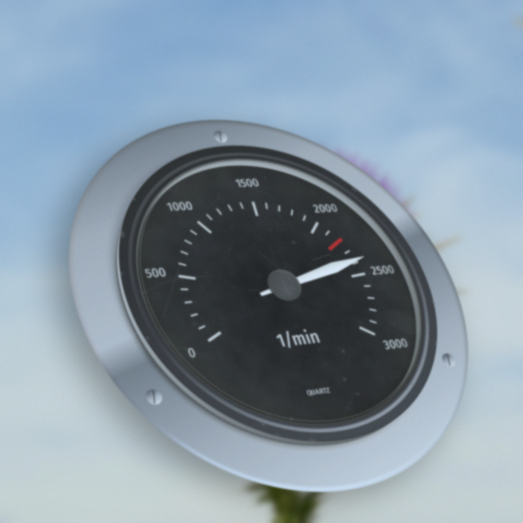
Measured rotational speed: 2400 rpm
